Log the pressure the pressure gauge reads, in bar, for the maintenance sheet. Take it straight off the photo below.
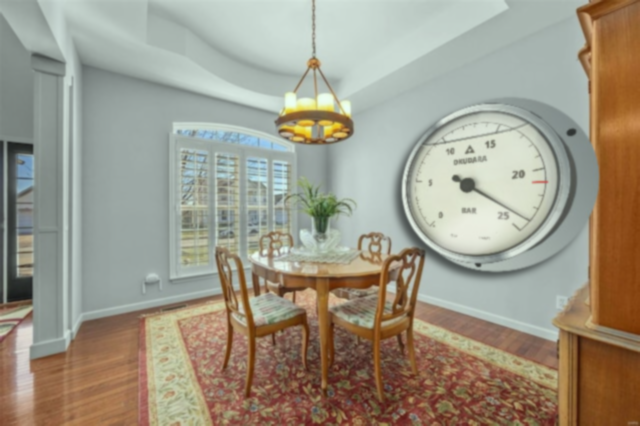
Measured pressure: 24 bar
